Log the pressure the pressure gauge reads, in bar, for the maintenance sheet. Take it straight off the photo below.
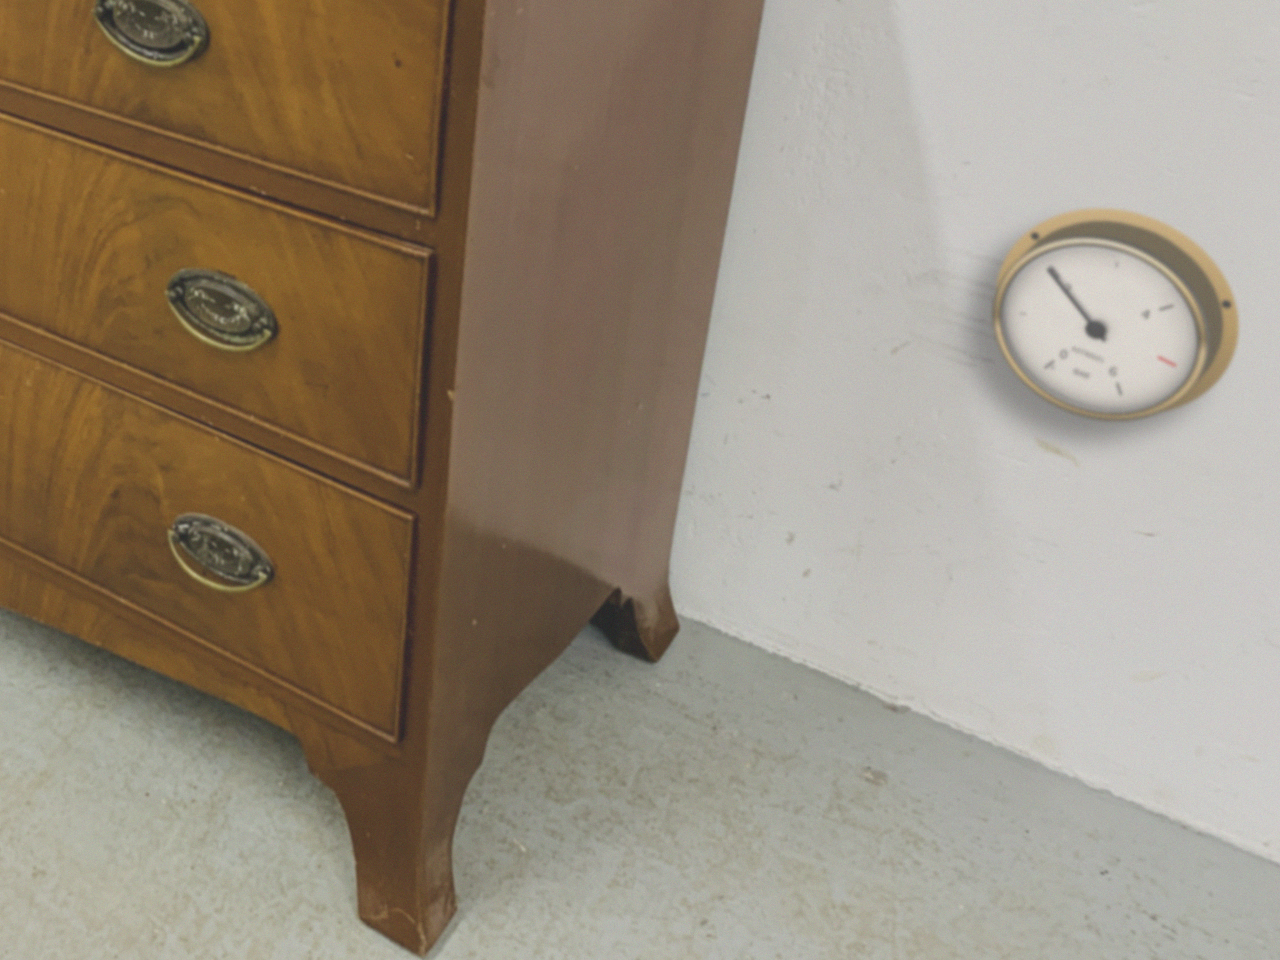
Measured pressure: 2 bar
